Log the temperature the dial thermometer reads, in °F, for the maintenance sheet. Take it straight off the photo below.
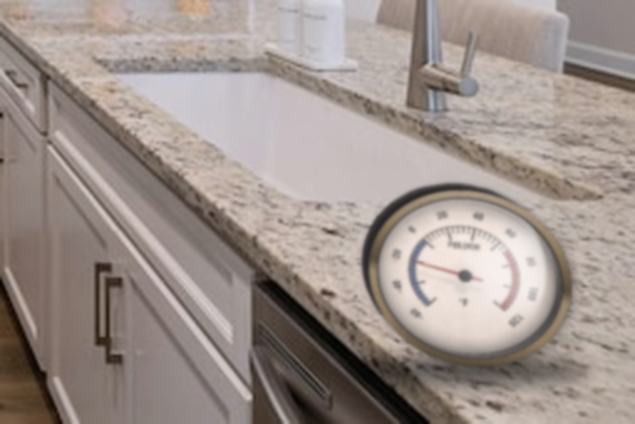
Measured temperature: -20 °F
